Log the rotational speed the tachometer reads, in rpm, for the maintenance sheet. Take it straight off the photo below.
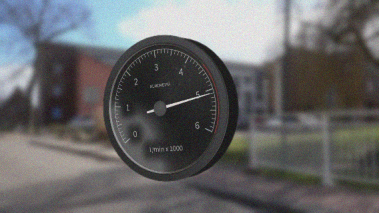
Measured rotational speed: 5100 rpm
